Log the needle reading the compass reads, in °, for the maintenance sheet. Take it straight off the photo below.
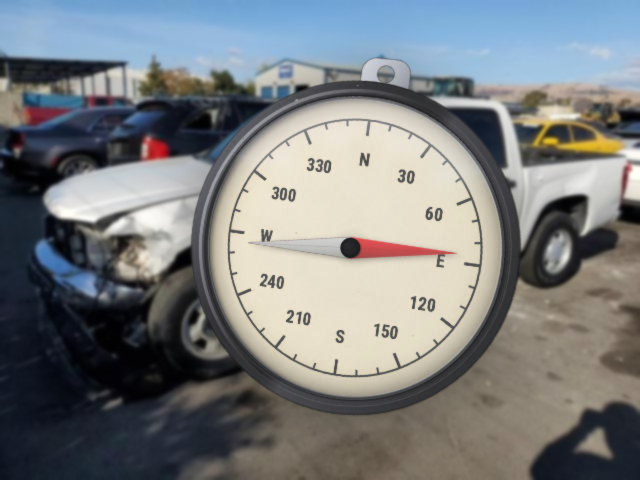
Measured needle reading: 85 °
